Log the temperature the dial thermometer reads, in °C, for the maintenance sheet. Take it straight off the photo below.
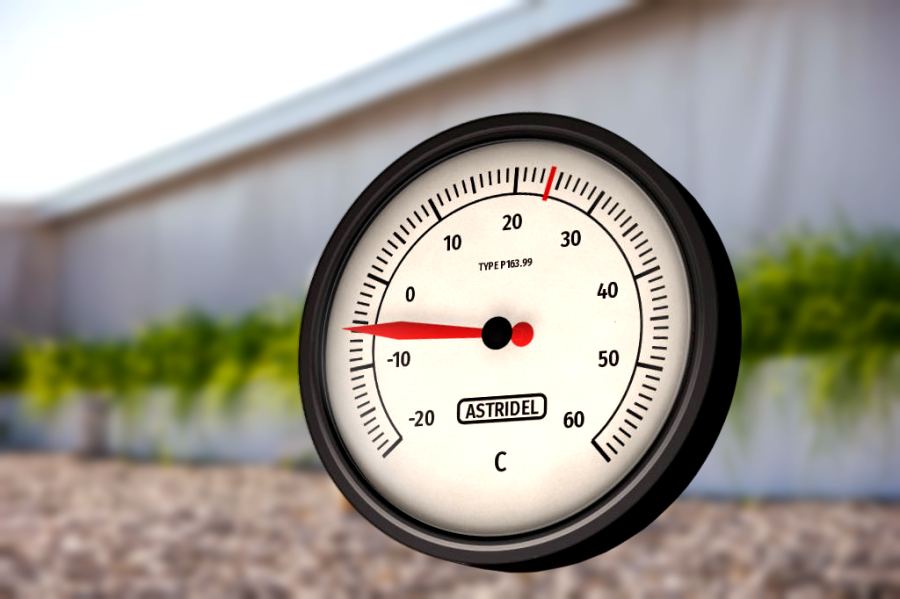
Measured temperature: -6 °C
